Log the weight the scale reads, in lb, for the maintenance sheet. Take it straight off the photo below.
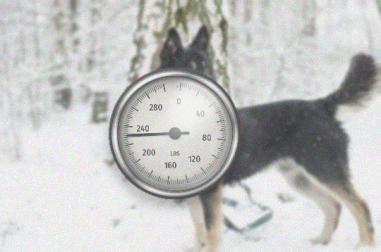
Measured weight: 230 lb
